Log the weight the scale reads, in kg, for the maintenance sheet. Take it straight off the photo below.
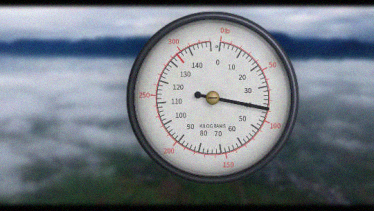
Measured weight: 40 kg
